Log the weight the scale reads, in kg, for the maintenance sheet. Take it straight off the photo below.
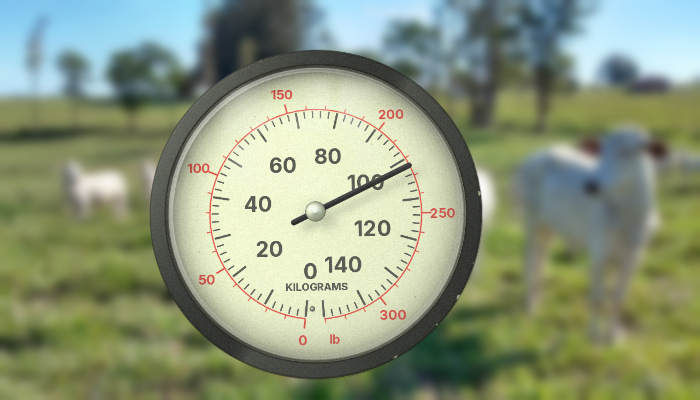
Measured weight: 102 kg
